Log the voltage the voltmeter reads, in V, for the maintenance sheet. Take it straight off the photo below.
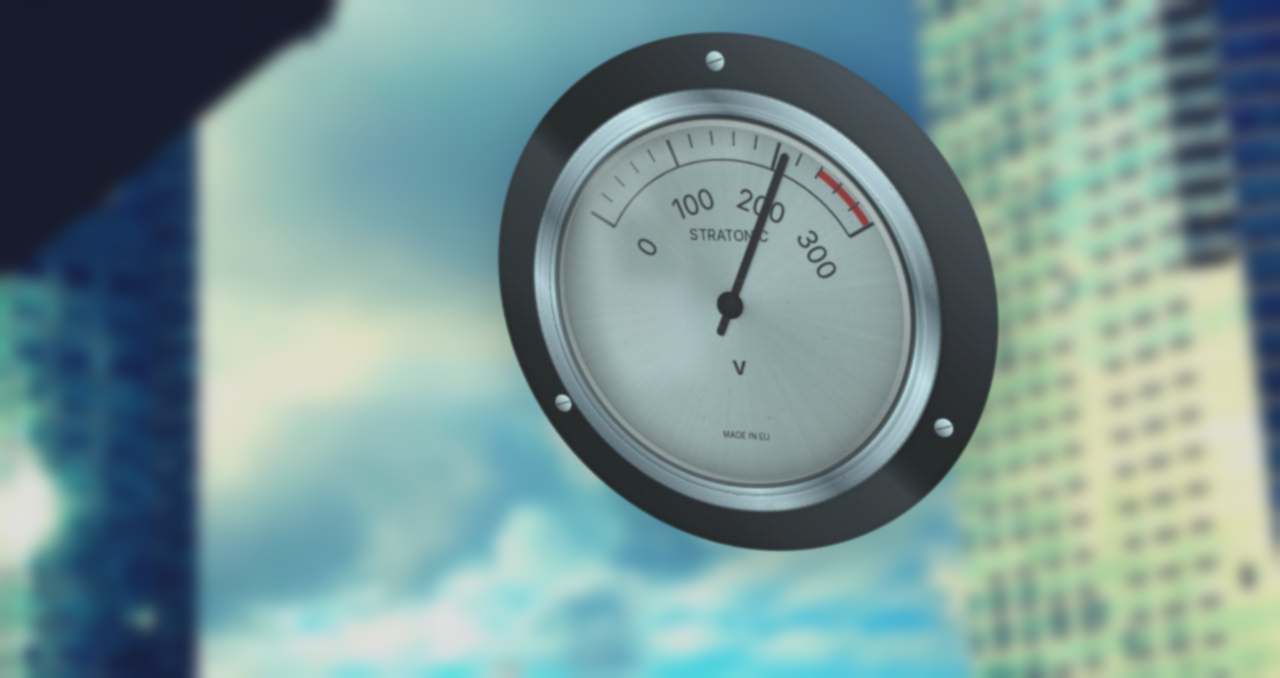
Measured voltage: 210 V
